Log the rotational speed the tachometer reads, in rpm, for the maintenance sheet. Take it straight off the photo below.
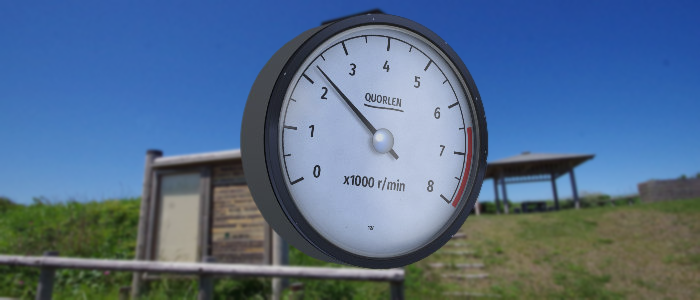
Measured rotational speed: 2250 rpm
